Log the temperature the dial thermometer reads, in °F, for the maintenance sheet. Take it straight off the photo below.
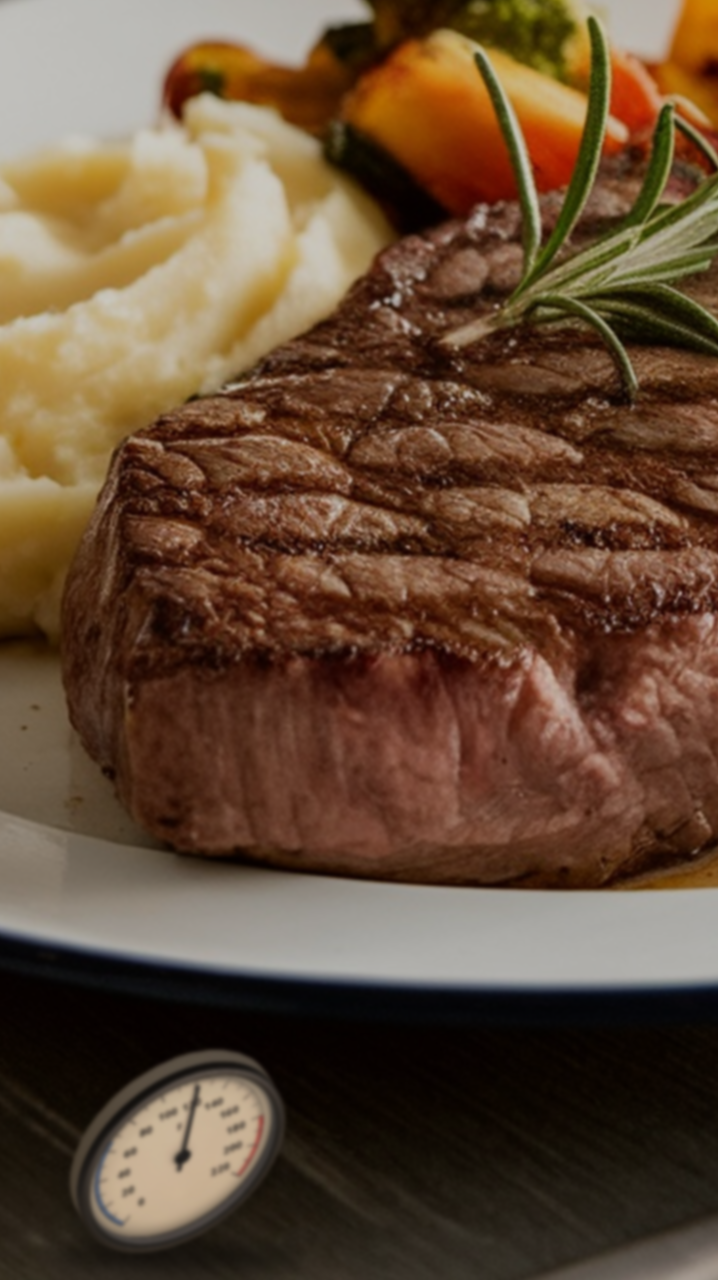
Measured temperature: 120 °F
